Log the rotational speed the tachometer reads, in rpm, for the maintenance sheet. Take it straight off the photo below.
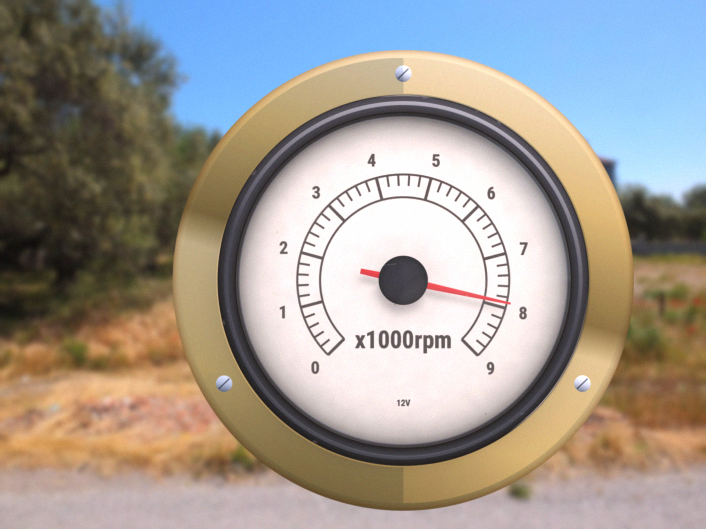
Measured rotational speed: 7900 rpm
